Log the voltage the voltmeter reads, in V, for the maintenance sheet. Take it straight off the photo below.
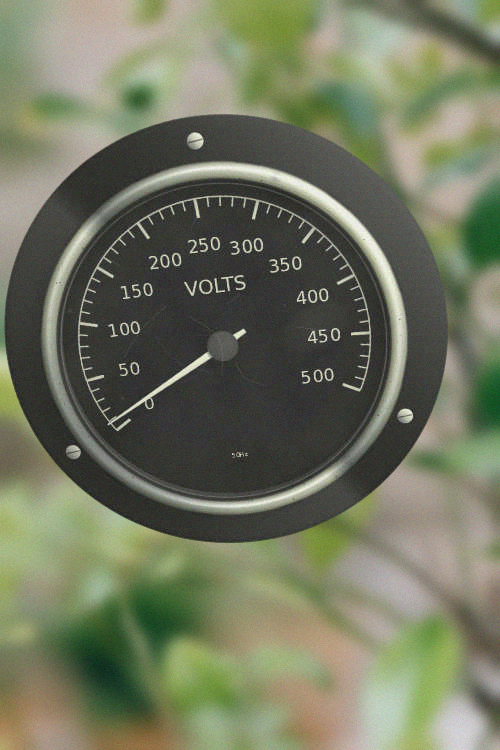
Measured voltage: 10 V
